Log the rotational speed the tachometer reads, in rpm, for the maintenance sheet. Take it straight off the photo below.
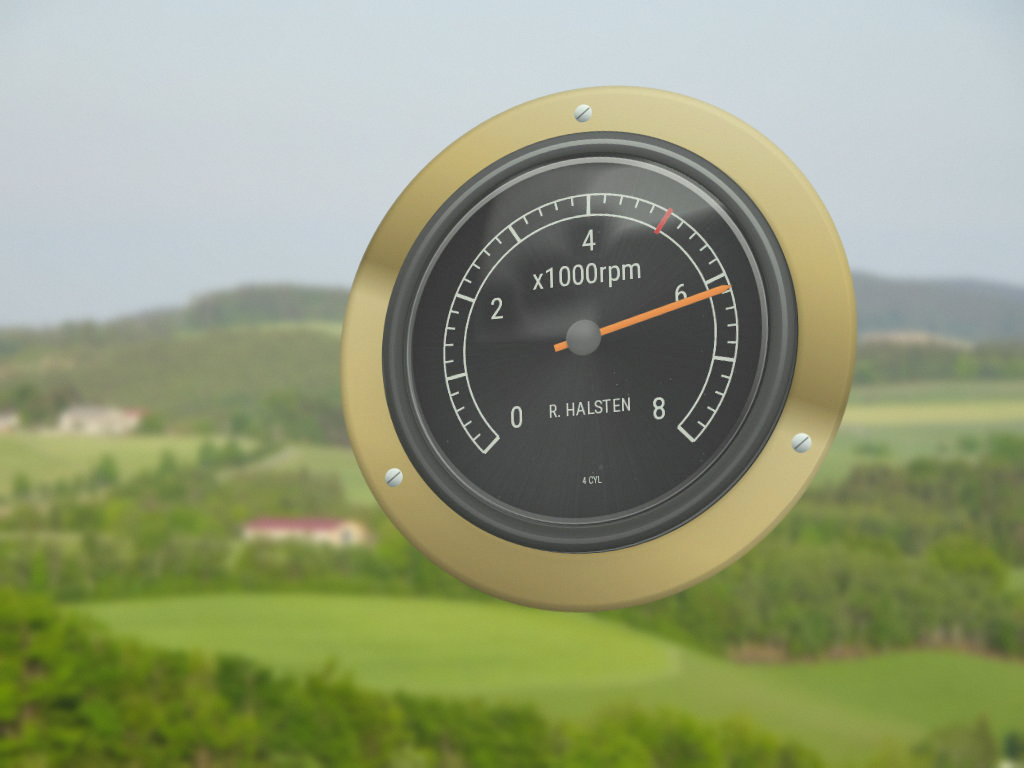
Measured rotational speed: 6200 rpm
